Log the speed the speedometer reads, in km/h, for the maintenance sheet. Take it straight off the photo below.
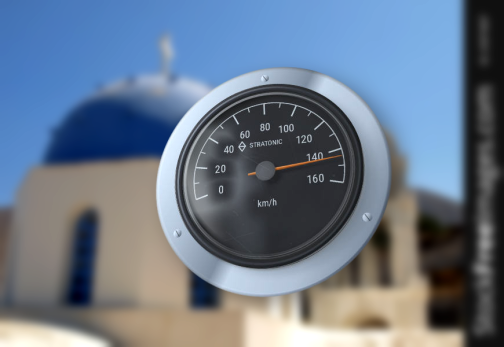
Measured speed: 145 km/h
